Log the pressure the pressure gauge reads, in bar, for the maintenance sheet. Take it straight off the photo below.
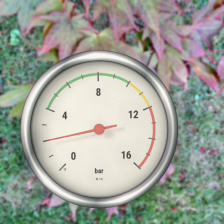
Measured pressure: 2 bar
